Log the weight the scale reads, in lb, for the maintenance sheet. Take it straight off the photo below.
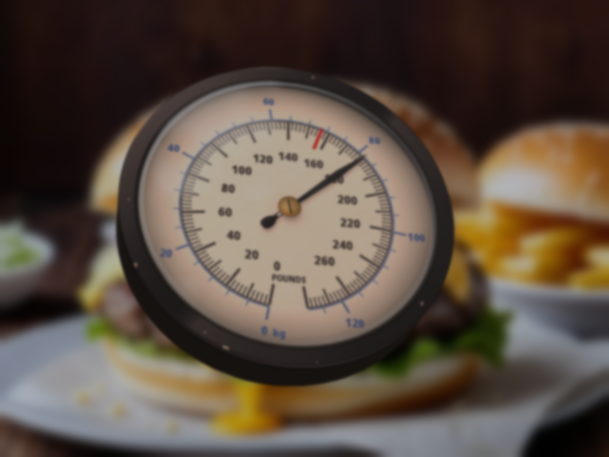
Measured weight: 180 lb
